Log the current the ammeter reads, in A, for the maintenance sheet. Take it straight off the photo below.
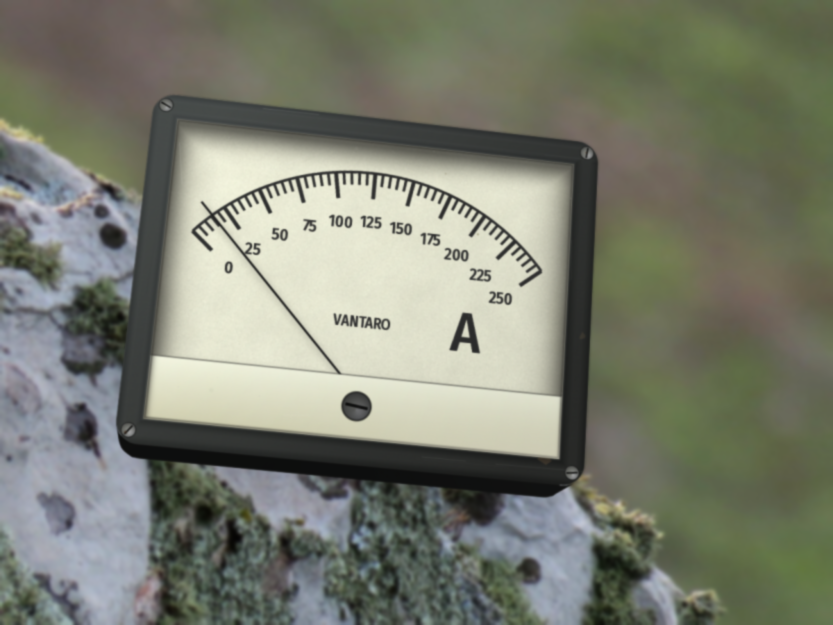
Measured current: 15 A
